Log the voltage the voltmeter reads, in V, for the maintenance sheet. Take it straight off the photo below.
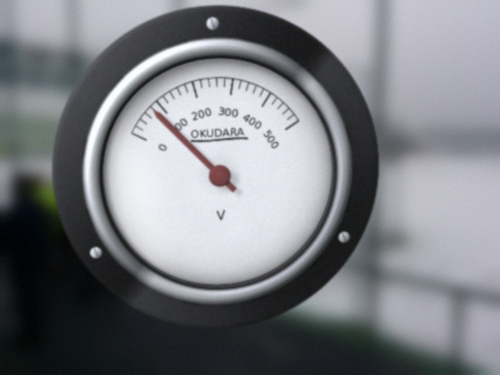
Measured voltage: 80 V
